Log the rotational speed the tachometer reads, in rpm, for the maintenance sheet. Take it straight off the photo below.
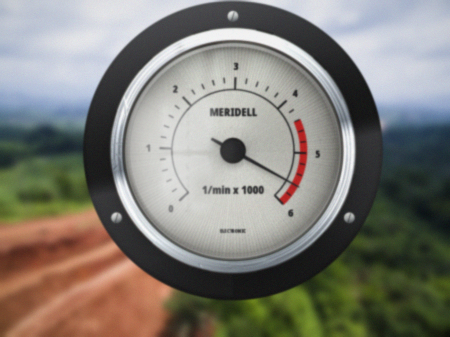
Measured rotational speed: 5600 rpm
